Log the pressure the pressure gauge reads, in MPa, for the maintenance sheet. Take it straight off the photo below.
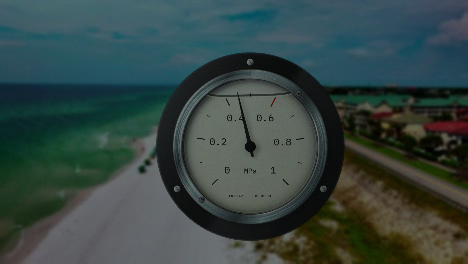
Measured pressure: 0.45 MPa
